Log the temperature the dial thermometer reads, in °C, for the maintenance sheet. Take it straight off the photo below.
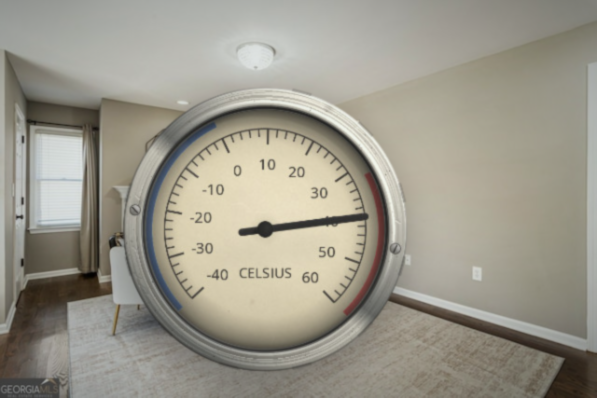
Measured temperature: 40 °C
